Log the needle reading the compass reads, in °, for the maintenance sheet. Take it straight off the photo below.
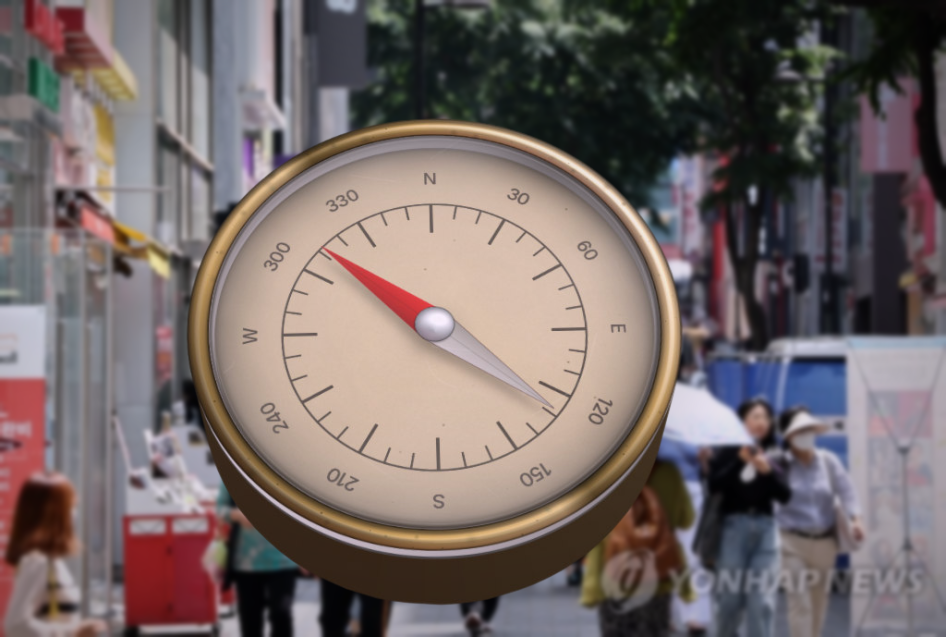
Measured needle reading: 310 °
